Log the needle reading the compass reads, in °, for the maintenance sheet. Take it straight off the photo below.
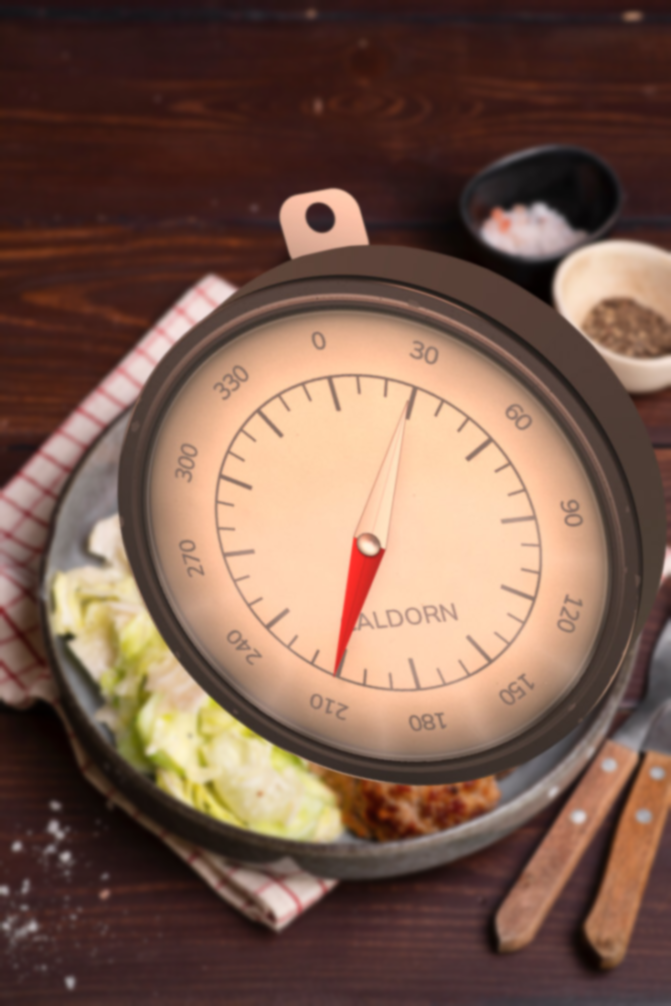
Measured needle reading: 210 °
